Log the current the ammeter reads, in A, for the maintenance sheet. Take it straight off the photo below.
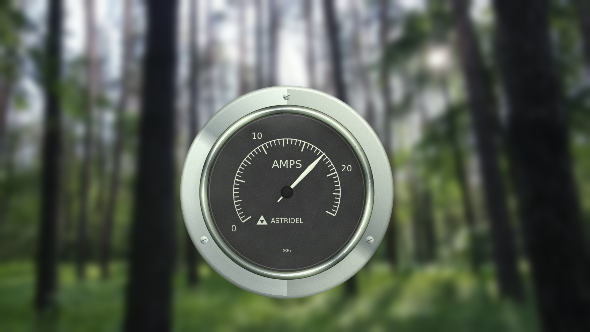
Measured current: 17.5 A
